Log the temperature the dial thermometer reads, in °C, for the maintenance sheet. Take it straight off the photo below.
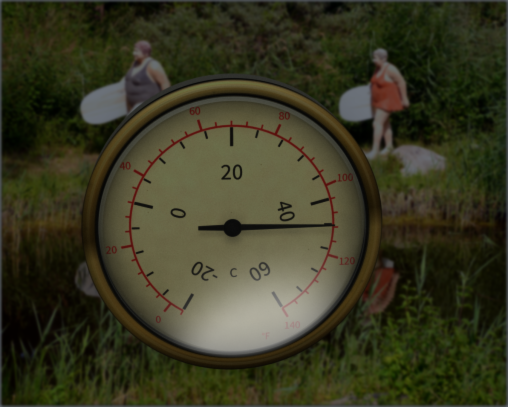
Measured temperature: 44 °C
